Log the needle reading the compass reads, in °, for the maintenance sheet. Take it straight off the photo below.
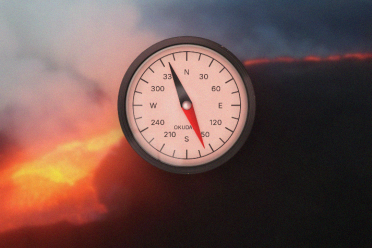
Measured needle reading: 157.5 °
